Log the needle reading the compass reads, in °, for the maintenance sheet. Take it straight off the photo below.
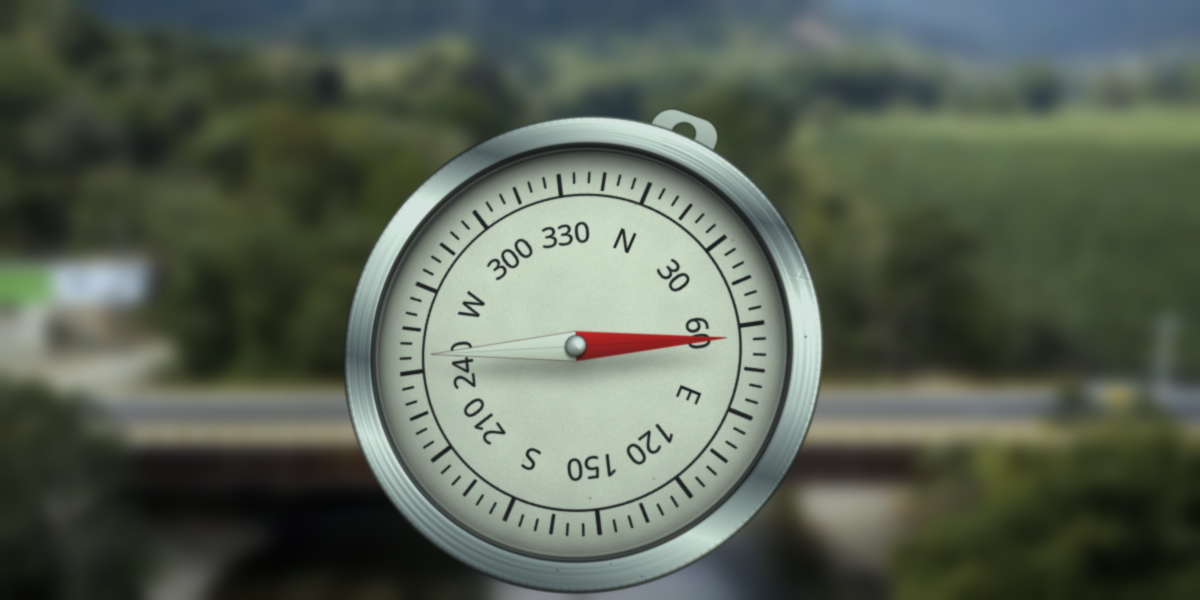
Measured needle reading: 65 °
